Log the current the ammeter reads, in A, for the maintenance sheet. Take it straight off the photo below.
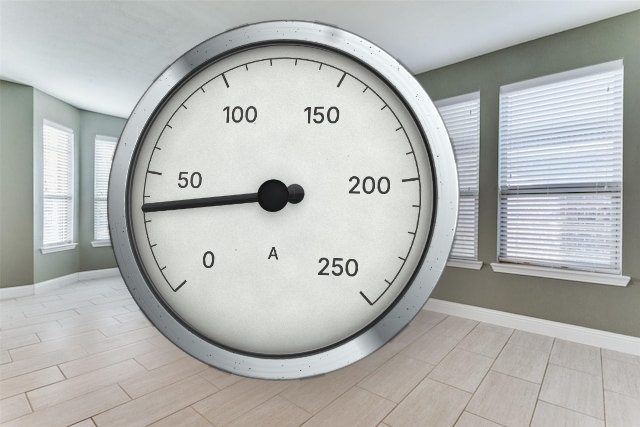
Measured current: 35 A
